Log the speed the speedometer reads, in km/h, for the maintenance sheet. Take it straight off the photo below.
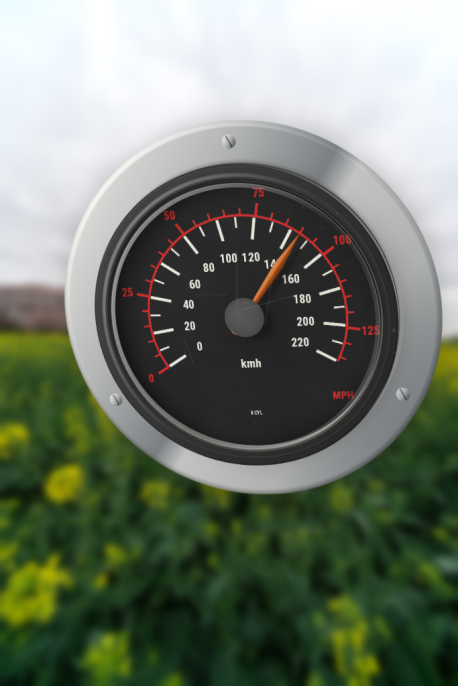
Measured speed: 145 km/h
